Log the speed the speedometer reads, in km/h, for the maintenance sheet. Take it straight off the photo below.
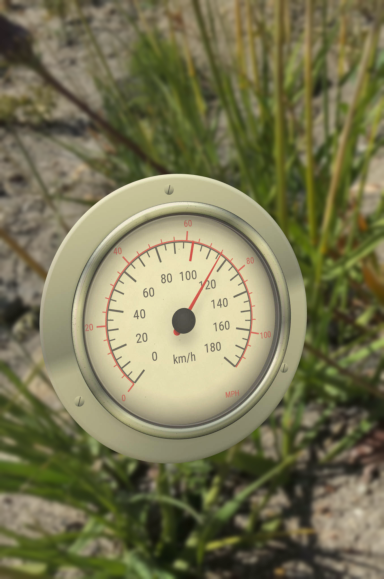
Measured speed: 115 km/h
